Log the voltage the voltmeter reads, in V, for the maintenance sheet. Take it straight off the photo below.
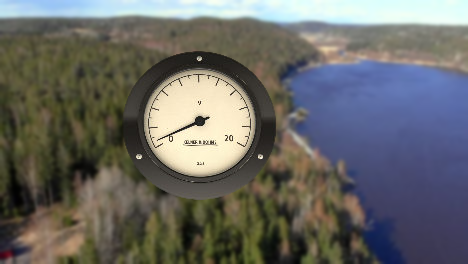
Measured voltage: 0.5 V
